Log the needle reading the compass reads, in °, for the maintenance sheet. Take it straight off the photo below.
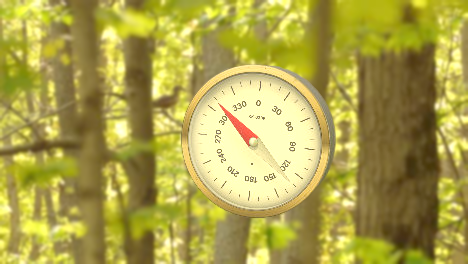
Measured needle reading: 310 °
